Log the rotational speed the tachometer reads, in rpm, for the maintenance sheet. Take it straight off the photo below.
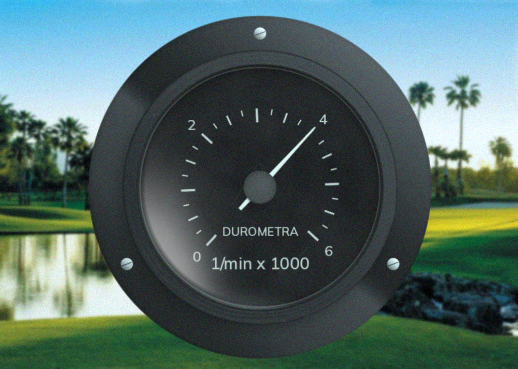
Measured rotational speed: 4000 rpm
